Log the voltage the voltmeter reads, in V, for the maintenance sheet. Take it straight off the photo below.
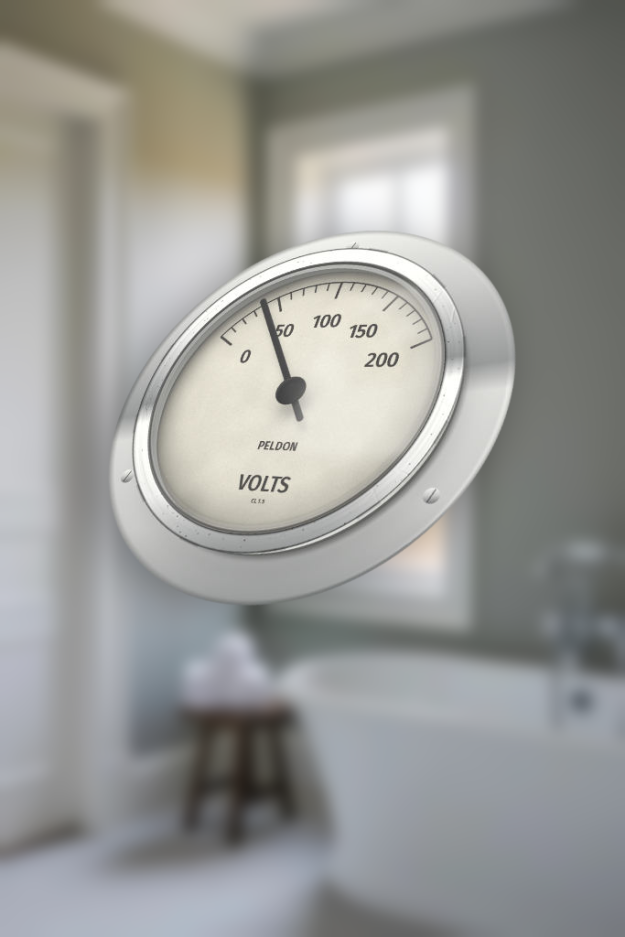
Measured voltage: 40 V
